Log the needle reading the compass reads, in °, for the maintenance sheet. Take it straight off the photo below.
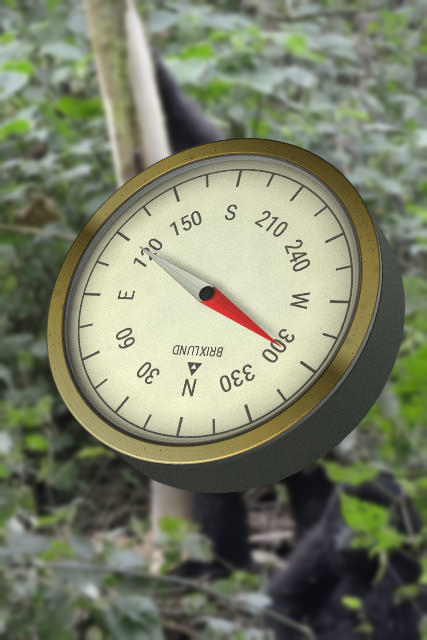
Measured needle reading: 300 °
